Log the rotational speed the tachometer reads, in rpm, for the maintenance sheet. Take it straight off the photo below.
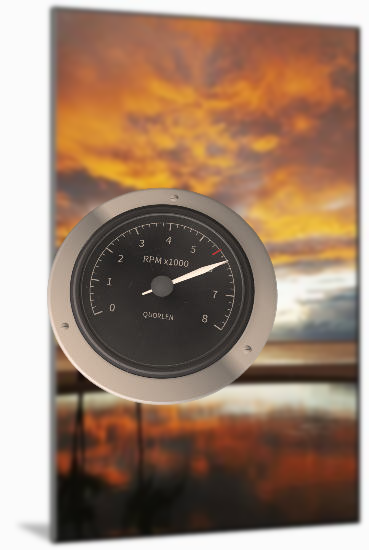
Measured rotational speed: 6000 rpm
